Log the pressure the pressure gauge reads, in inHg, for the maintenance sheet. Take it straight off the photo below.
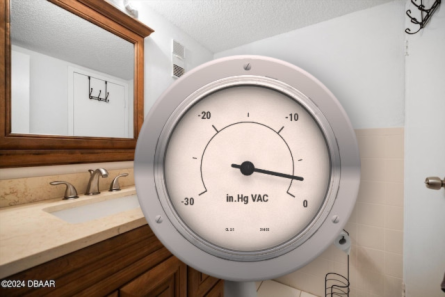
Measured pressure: -2.5 inHg
